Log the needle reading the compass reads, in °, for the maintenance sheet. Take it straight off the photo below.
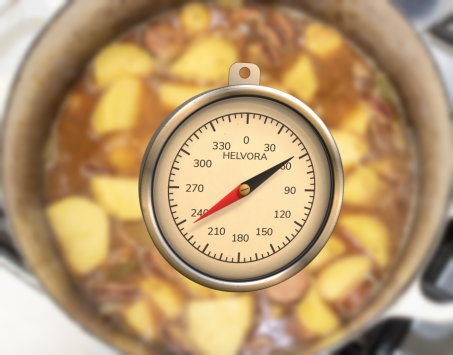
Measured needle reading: 235 °
